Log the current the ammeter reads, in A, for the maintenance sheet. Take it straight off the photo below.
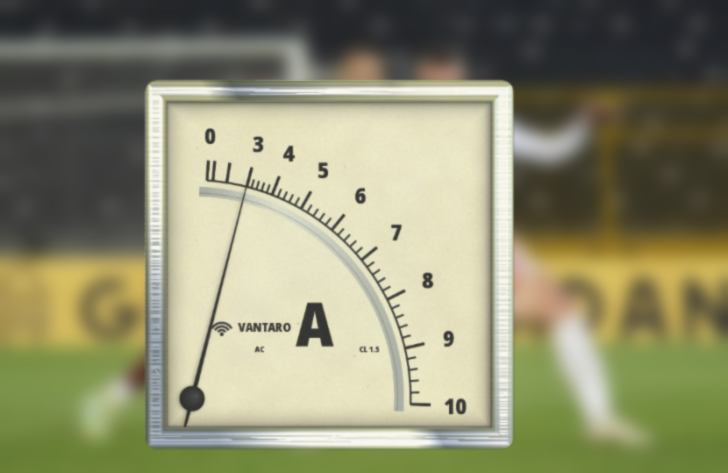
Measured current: 3 A
